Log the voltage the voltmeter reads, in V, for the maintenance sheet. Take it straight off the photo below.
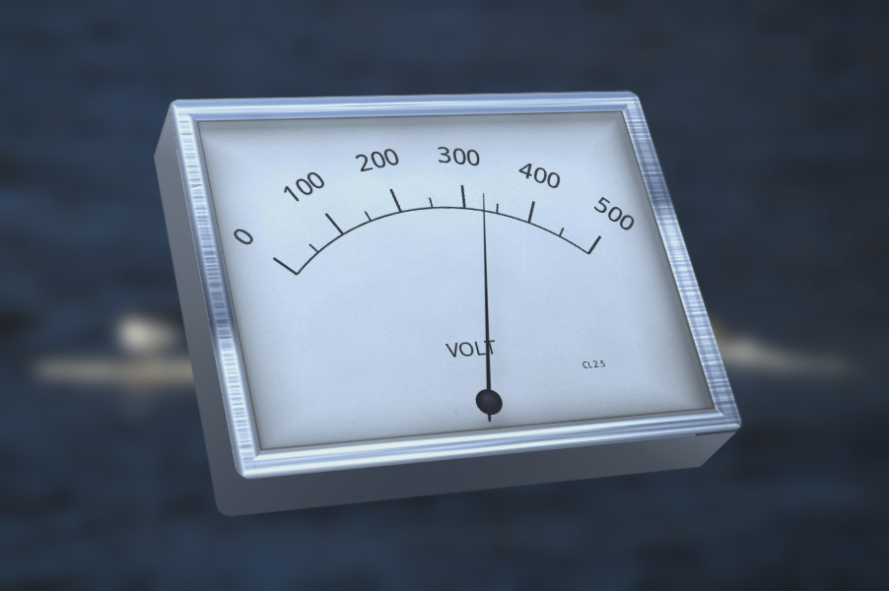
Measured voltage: 325 V
